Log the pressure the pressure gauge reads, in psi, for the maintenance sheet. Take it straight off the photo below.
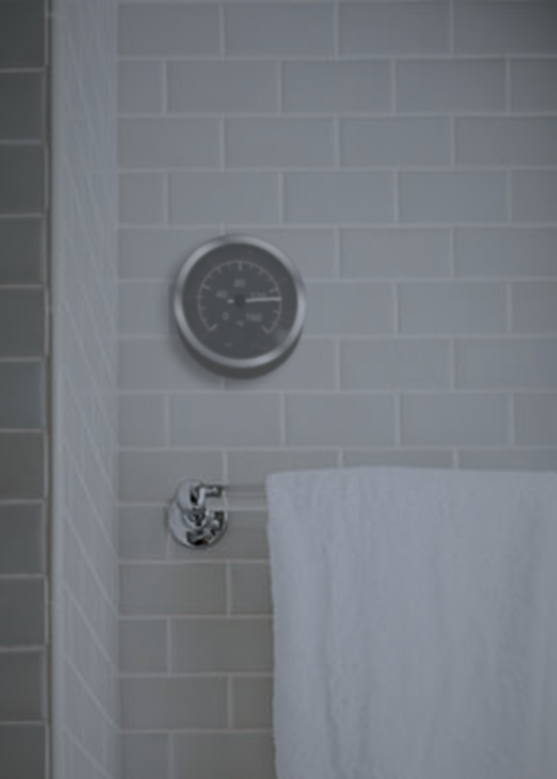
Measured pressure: 130 psi
